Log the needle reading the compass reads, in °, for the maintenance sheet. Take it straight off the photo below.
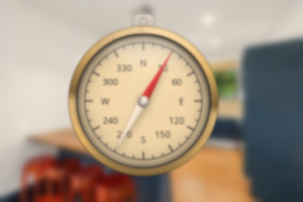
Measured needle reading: 30 °
